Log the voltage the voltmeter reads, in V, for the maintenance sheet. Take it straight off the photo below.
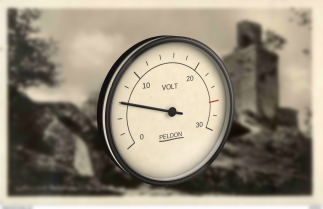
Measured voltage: 6 V
